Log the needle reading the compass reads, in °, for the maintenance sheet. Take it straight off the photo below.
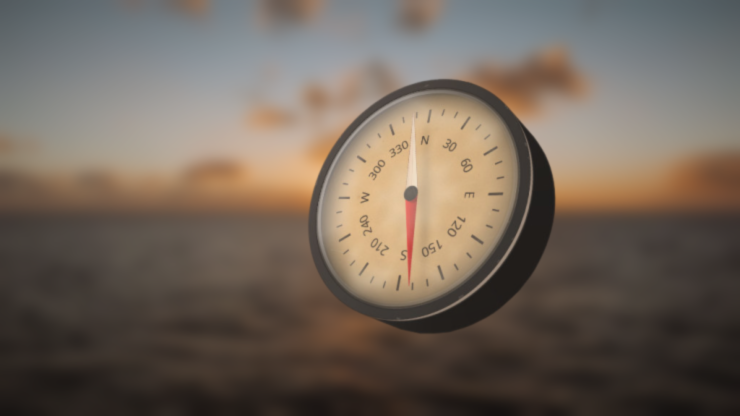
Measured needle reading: 170 °
